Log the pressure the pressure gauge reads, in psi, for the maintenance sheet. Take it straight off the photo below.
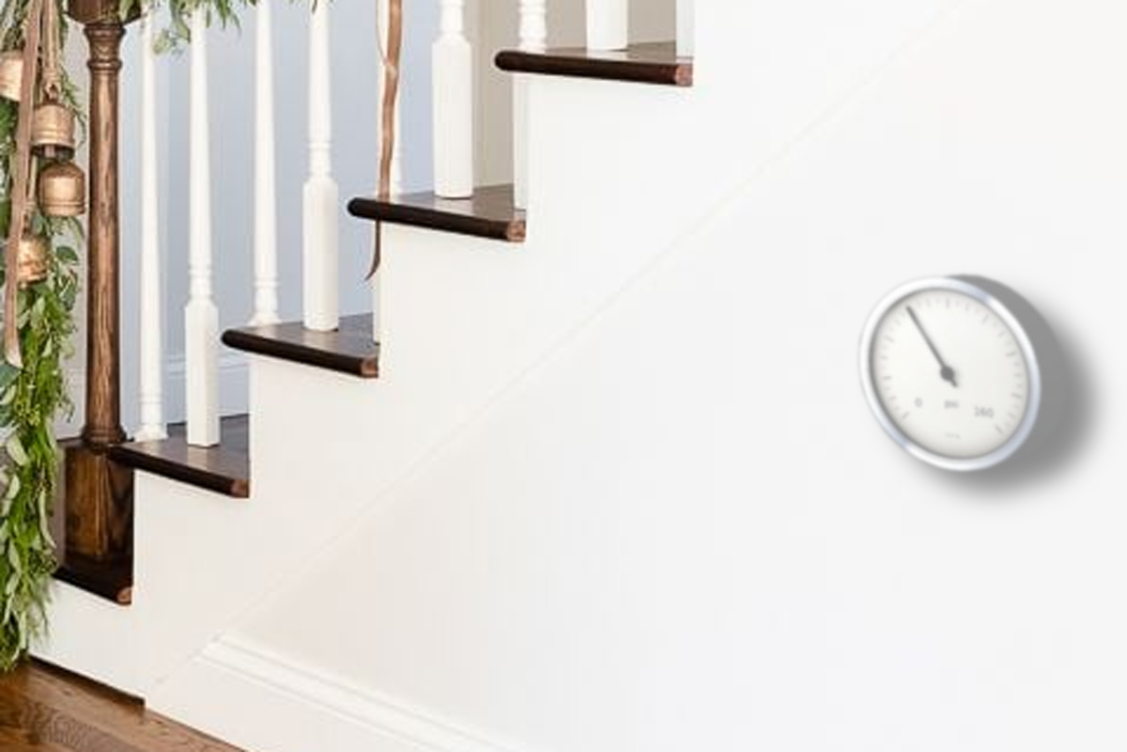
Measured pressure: 60 psi
